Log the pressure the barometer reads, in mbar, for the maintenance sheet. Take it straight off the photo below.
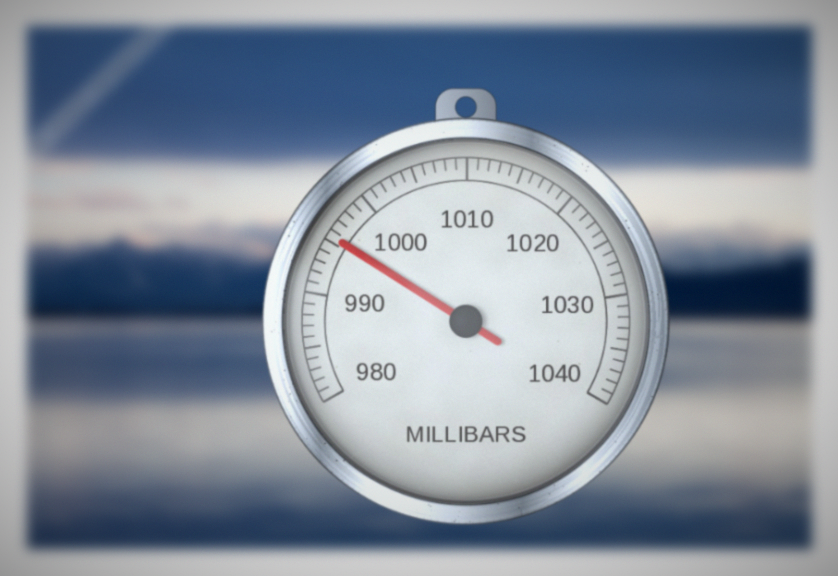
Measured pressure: 995.5 mbar
